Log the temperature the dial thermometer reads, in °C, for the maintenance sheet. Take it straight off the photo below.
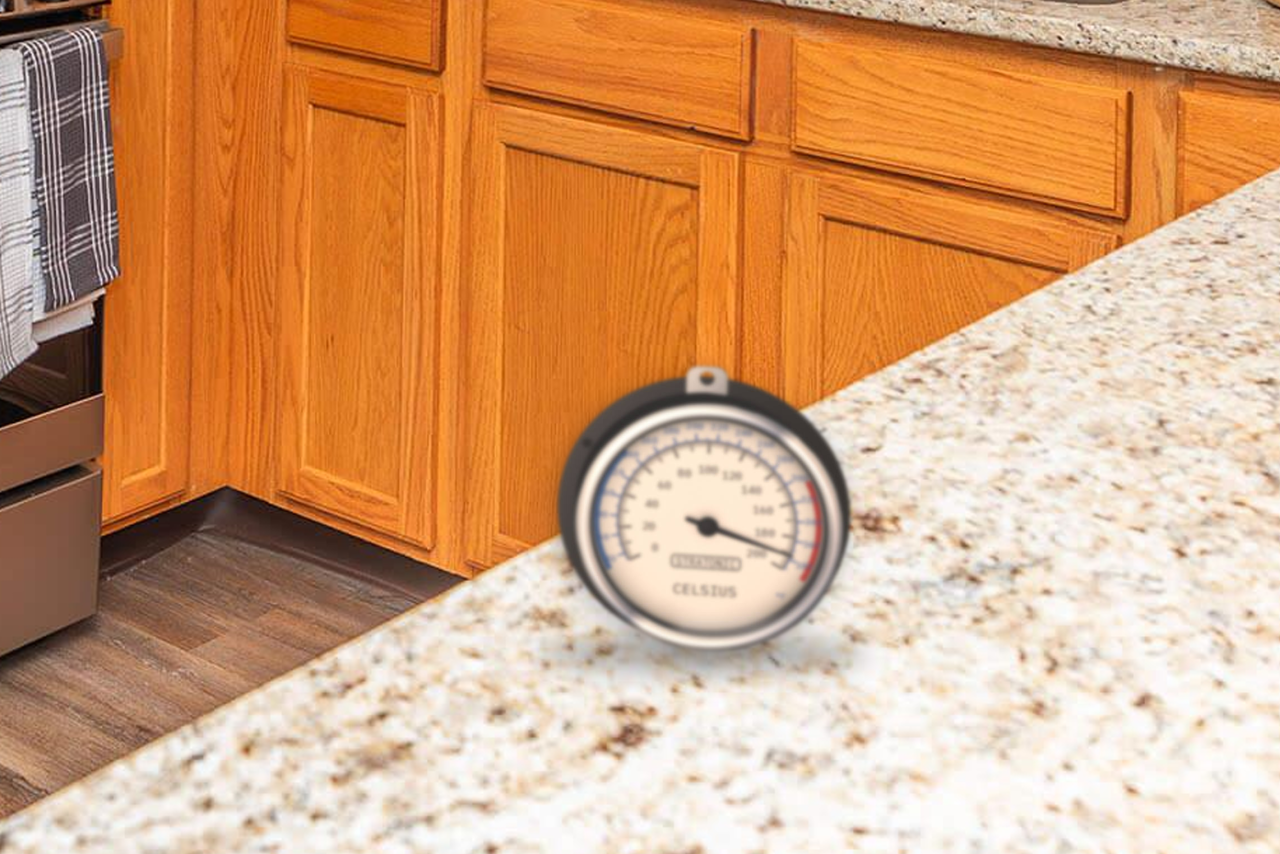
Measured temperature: 190 °C
